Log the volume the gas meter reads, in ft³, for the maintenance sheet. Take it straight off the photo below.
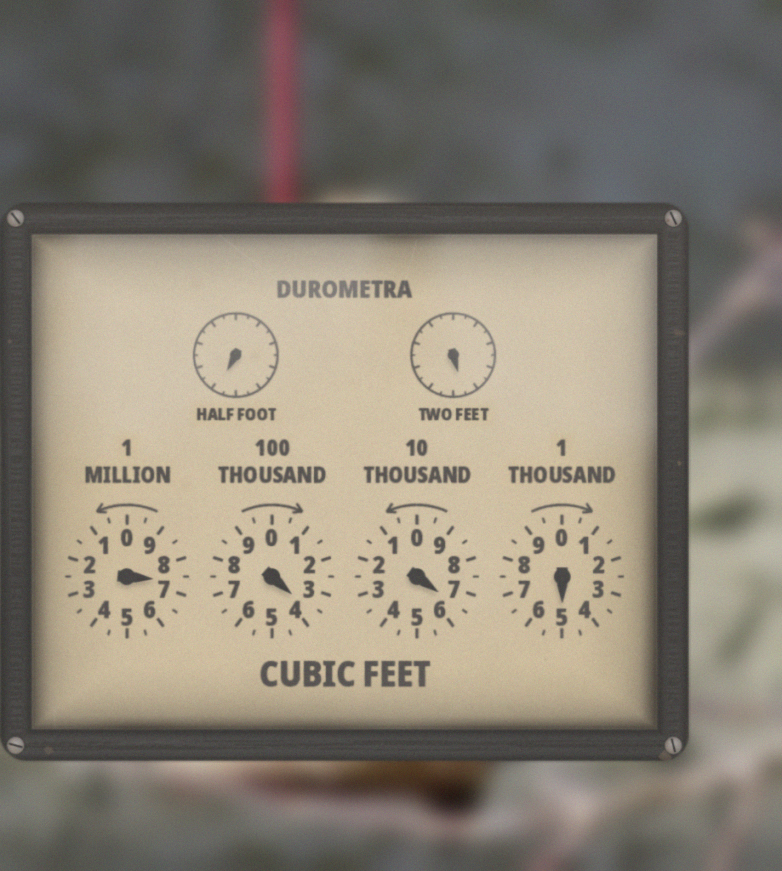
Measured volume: 736500 ft³
